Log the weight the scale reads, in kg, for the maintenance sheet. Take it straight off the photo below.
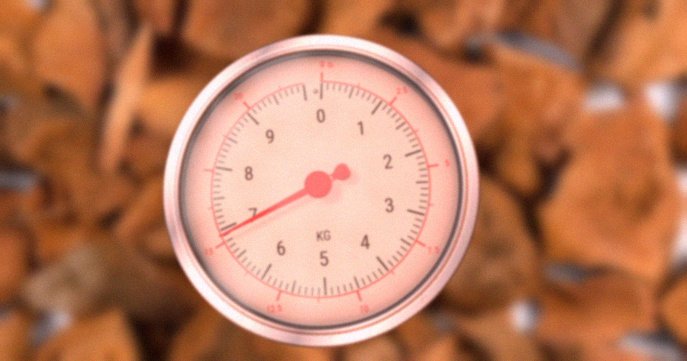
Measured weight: 6.9 kg
